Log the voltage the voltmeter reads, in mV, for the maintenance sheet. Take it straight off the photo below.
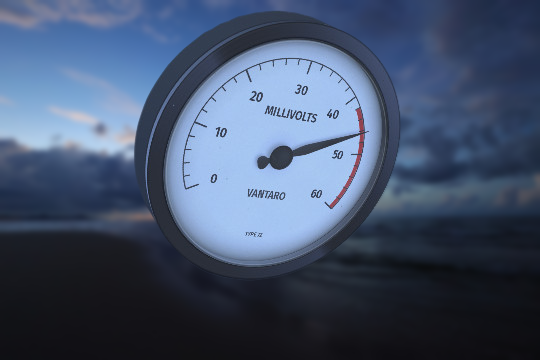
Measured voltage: 46 mV
